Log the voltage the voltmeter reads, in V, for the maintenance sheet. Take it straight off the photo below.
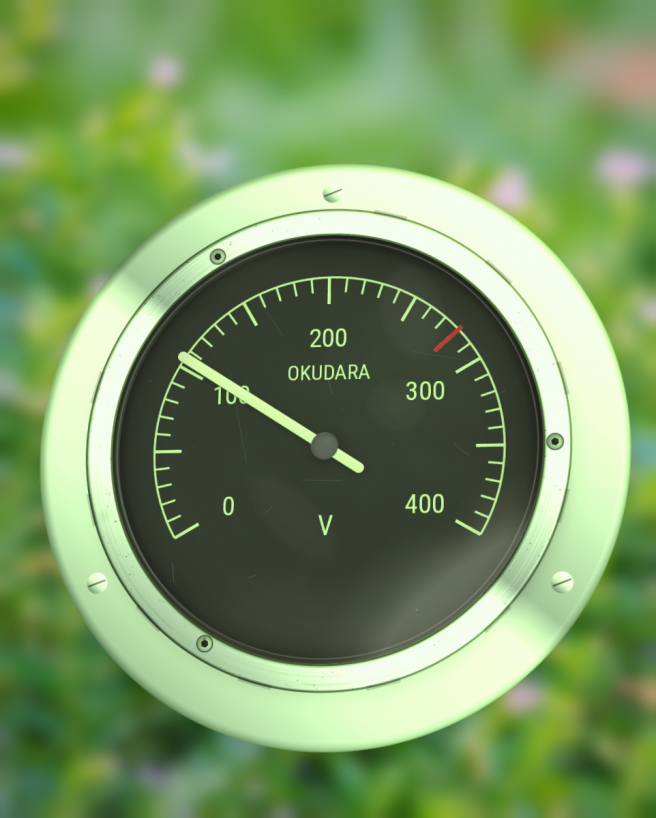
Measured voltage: 105 V
